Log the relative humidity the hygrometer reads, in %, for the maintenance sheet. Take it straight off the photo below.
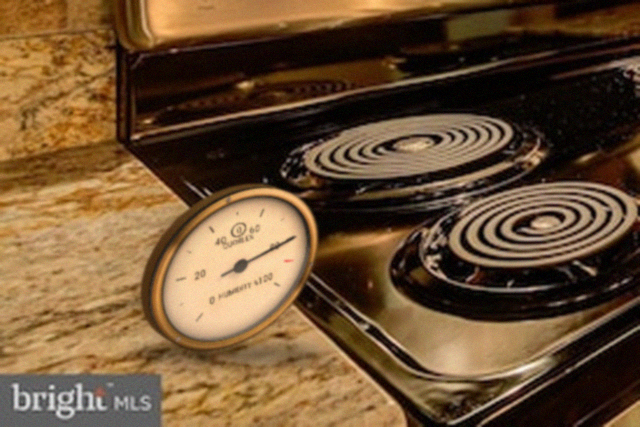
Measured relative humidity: 80 %
